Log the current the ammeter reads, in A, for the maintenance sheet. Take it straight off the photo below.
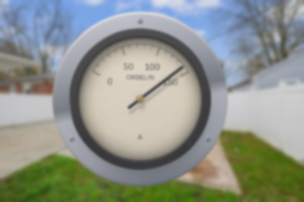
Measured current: 140 A
